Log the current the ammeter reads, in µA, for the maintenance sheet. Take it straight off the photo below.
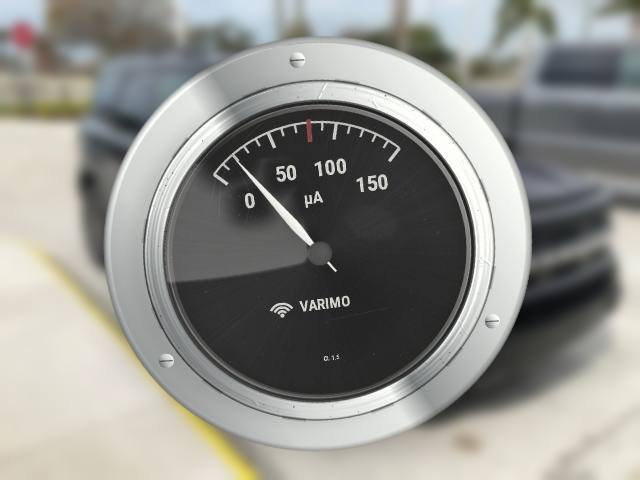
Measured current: 20 µA
